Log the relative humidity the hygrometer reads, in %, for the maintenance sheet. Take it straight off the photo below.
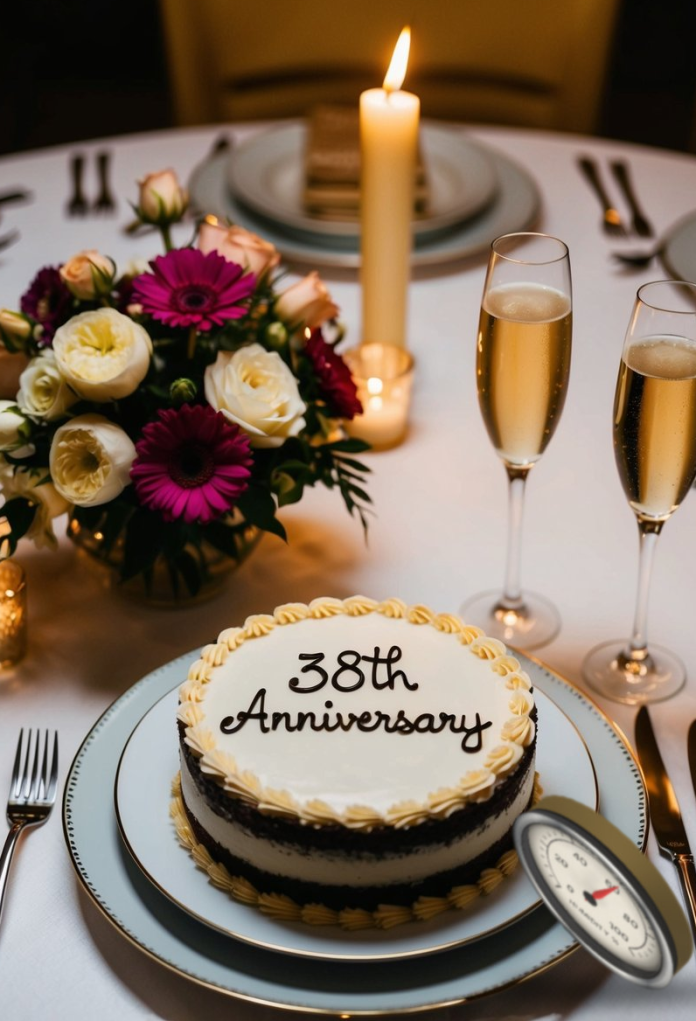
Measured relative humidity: 60 %
